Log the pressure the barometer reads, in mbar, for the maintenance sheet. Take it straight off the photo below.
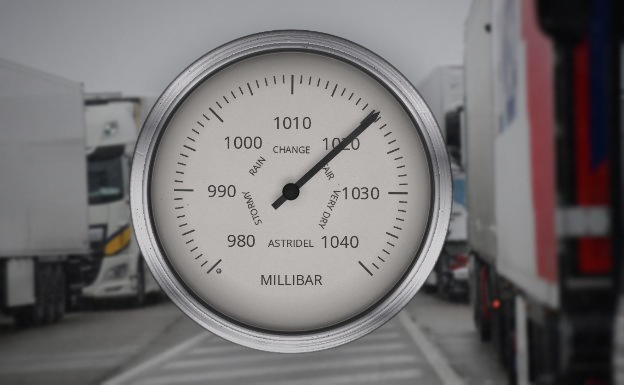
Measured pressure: 1020.5 mbar
